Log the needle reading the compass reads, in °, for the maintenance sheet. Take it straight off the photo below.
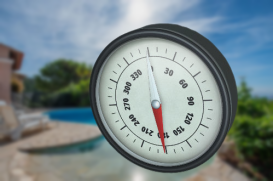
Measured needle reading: 180 °
